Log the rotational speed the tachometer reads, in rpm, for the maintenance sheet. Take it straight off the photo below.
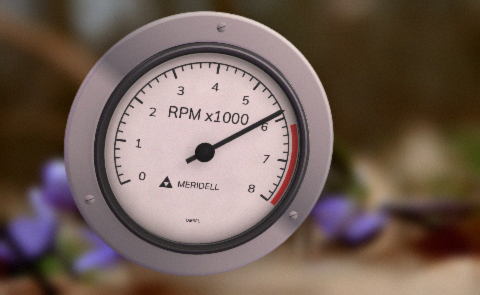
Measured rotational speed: 5800 rpm
